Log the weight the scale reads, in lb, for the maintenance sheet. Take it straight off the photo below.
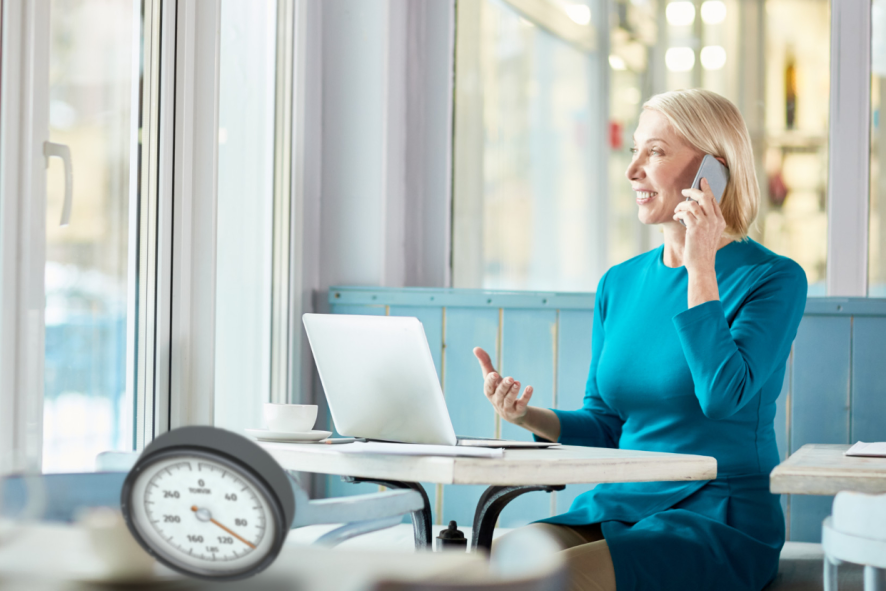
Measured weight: 100 lb
